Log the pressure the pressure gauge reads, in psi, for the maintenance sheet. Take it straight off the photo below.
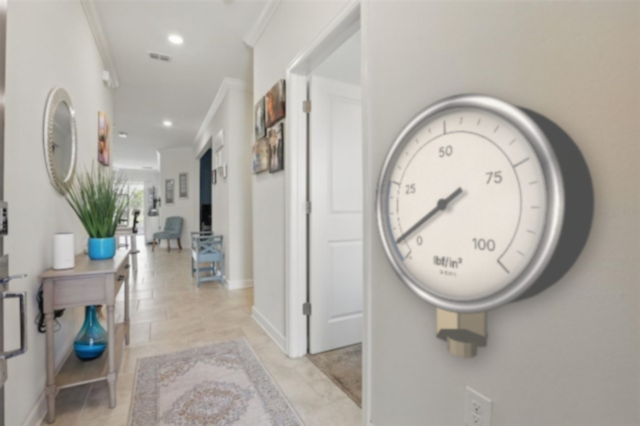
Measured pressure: 5 psi
